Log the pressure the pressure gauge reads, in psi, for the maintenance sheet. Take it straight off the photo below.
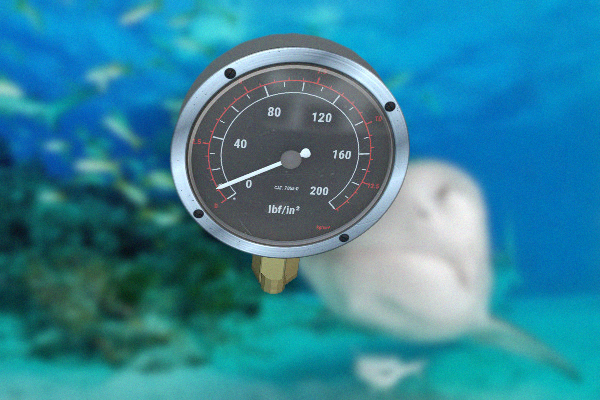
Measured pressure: 10 psi
